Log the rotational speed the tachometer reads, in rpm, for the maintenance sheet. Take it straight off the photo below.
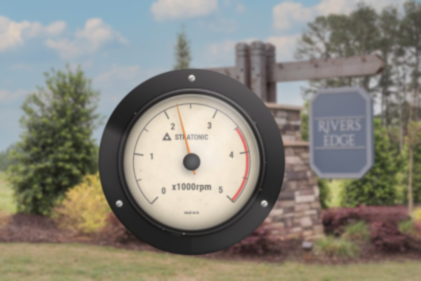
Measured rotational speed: 2250 rpm
